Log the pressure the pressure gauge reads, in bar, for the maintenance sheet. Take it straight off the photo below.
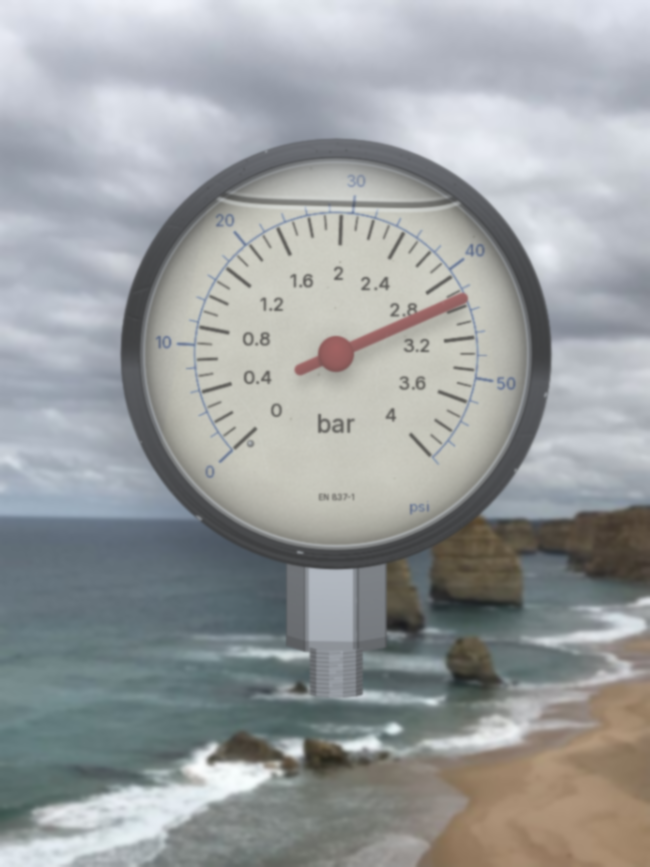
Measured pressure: 2.95 bar
